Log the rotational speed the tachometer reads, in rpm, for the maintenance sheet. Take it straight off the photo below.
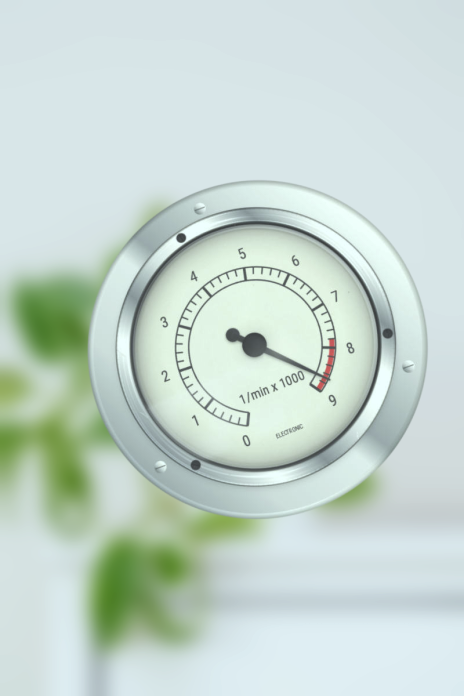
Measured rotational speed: 8700 rpm
